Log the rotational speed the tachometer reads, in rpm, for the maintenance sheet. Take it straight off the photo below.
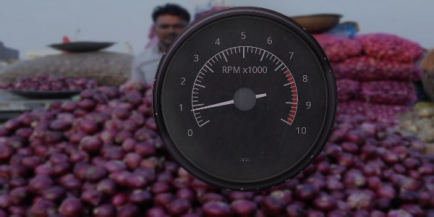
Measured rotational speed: 800 rpm
